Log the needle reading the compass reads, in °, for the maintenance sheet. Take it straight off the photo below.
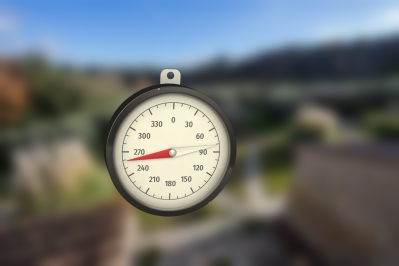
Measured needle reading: 260 °
